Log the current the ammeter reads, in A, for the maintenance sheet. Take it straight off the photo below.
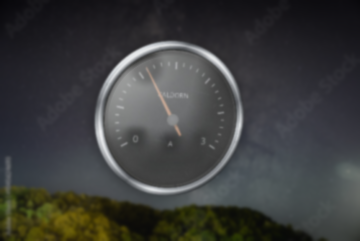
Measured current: 1.1 A
